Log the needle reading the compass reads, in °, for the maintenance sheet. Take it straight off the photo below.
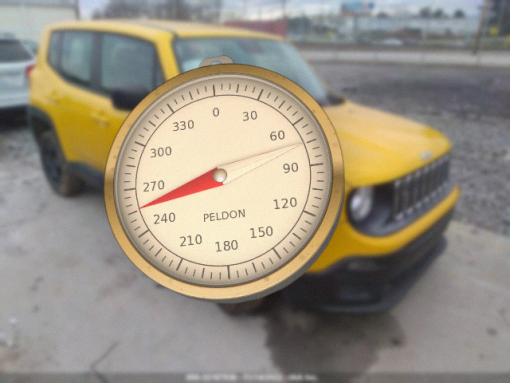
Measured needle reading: 255 °
